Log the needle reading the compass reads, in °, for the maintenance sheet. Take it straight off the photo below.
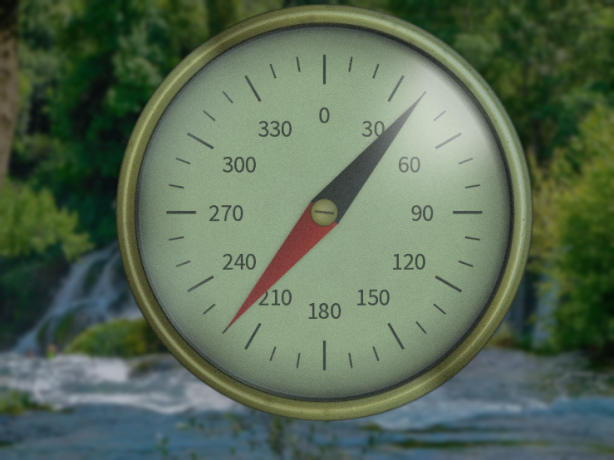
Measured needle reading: 220 °
